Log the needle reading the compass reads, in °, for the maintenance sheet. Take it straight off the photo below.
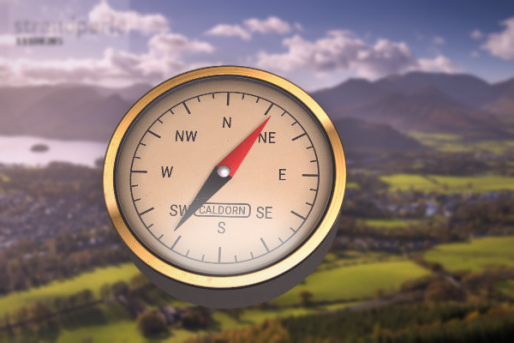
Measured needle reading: 35 °
